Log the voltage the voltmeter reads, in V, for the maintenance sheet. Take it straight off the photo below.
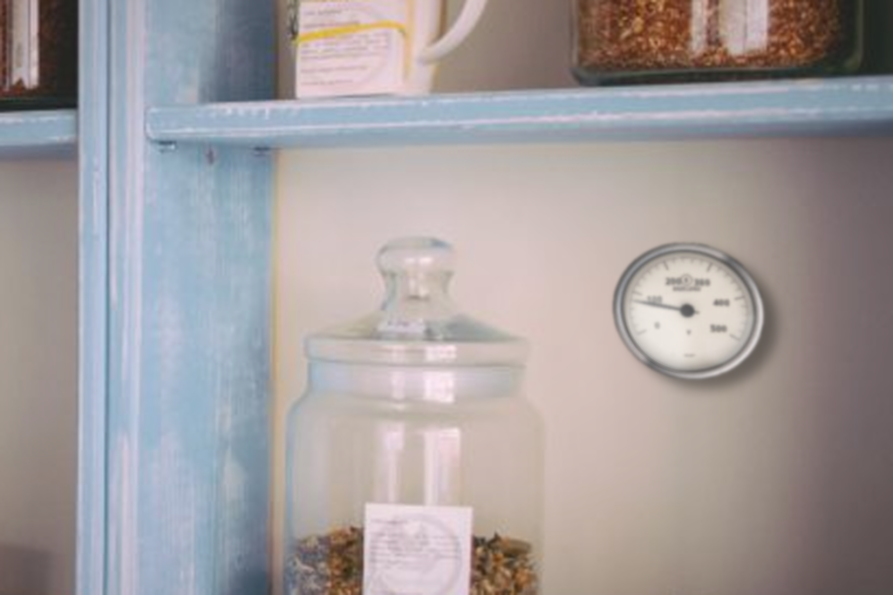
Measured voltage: 80 V
